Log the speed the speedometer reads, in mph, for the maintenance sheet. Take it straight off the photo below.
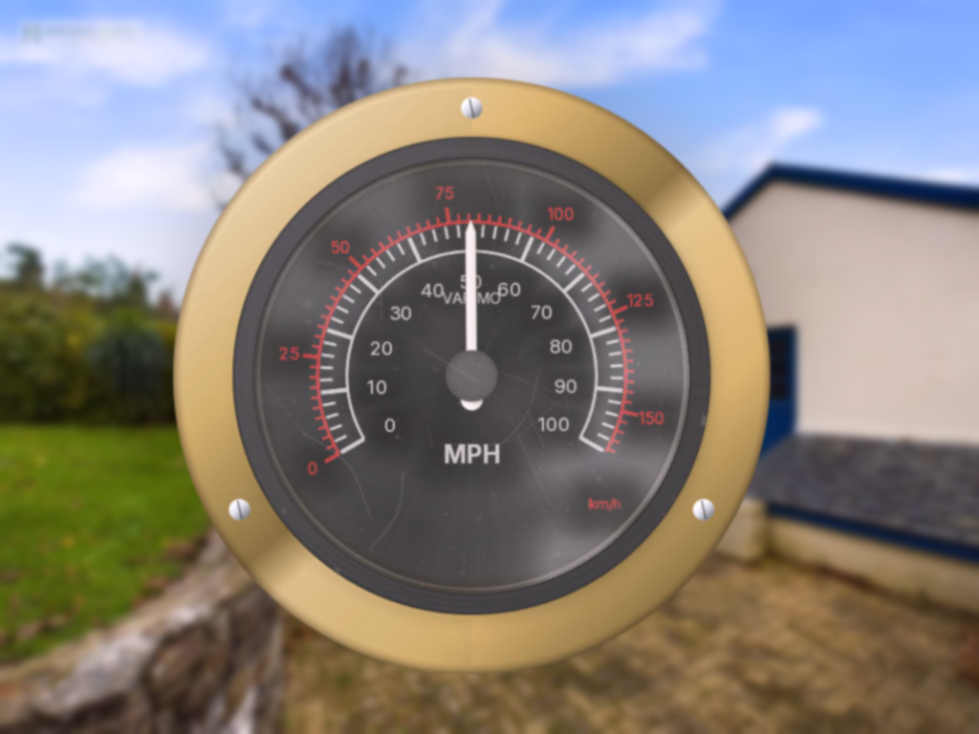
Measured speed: 50 mph
